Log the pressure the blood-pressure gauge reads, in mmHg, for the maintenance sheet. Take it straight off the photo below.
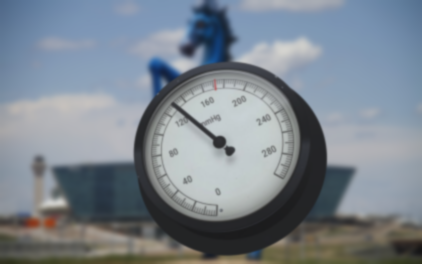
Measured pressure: 130 mmHg
